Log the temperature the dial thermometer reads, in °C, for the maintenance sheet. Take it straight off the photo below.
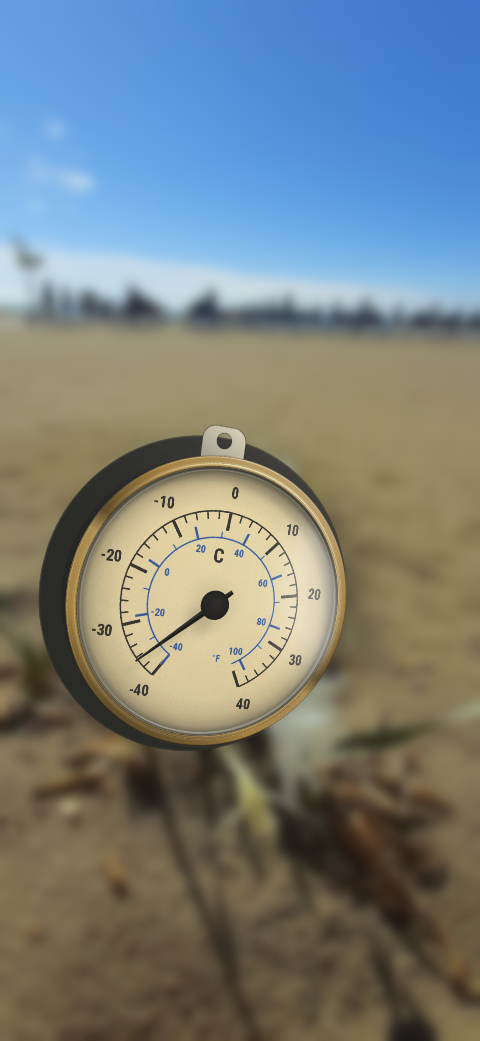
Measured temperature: -36 °C
